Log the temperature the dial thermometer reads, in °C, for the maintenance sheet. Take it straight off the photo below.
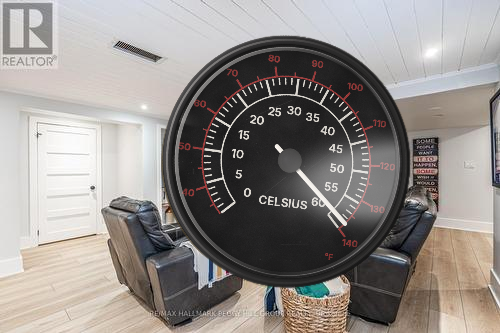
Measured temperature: 59 °C
